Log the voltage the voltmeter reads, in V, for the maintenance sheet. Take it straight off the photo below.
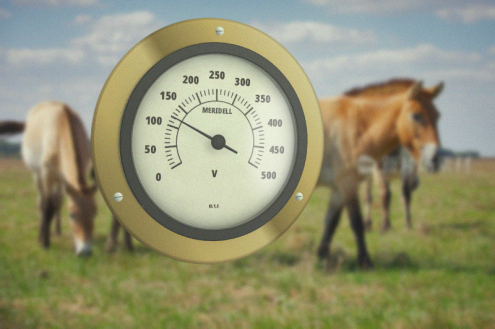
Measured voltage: 120 V
